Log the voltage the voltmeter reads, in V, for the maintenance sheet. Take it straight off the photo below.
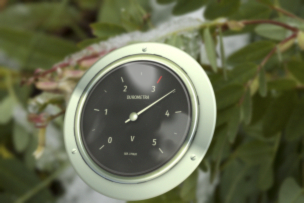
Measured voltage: 3.5 V
